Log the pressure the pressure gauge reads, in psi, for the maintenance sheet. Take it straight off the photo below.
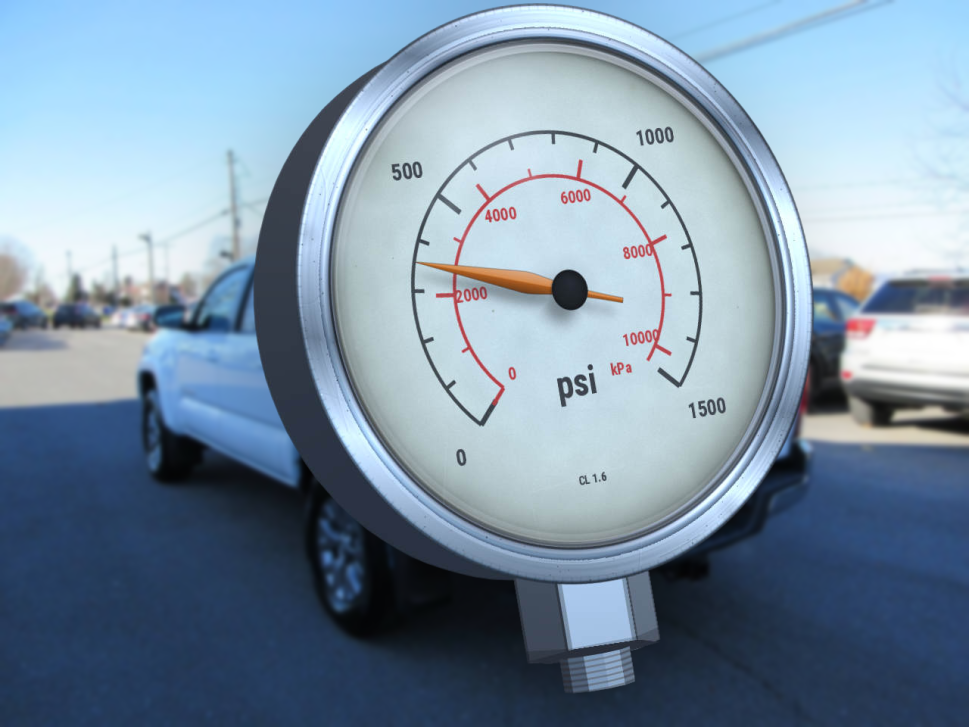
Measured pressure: 350 psi
